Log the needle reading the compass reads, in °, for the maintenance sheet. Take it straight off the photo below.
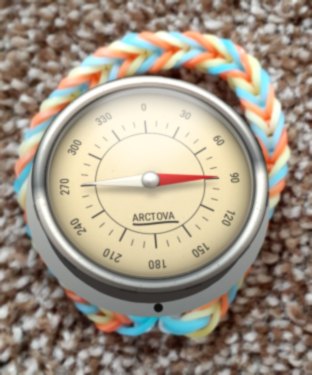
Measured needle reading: 90 °
